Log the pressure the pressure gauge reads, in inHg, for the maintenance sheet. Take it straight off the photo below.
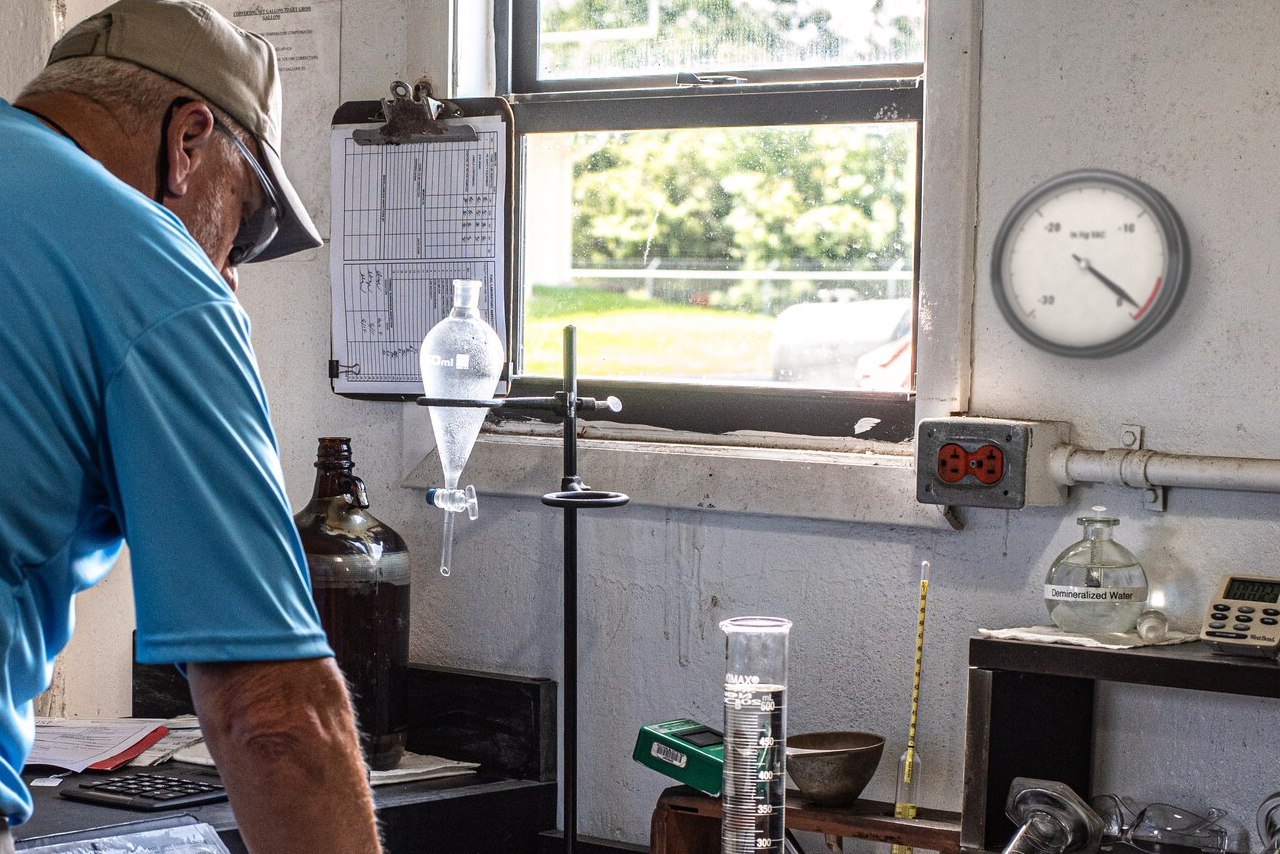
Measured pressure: -1 inHg
